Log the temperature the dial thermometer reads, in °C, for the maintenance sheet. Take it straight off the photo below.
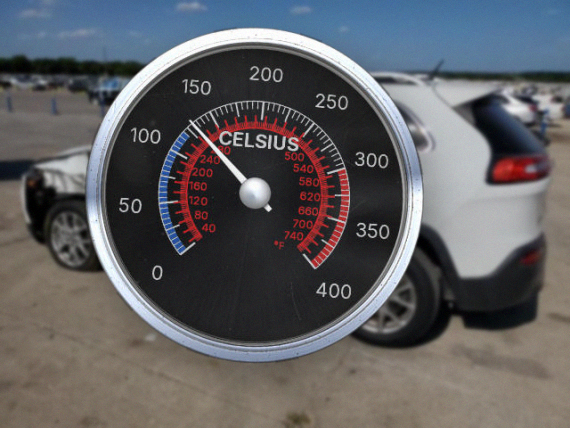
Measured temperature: 130 °C
